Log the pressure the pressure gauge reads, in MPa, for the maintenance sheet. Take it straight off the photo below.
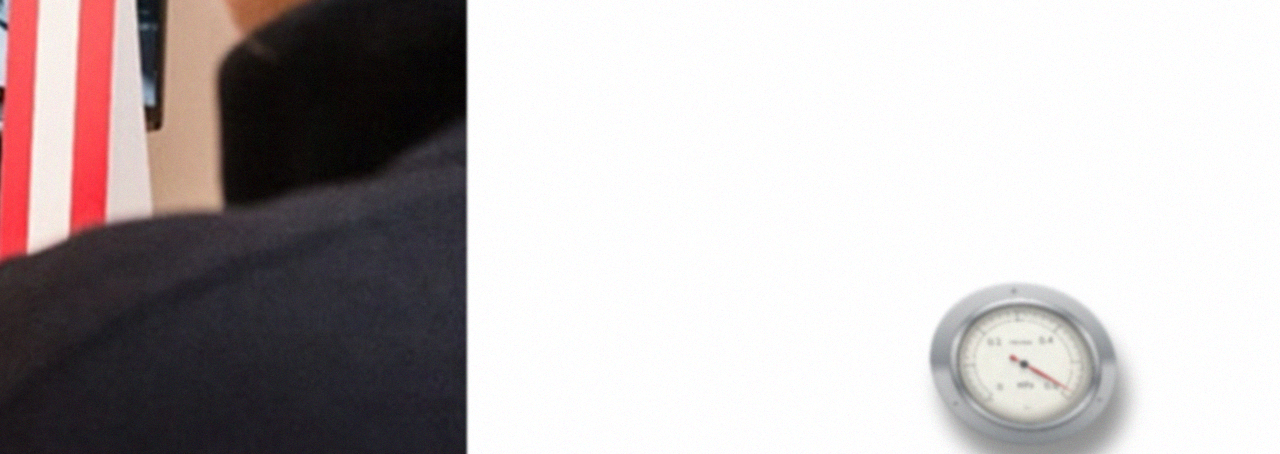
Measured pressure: 0.58 MPa
